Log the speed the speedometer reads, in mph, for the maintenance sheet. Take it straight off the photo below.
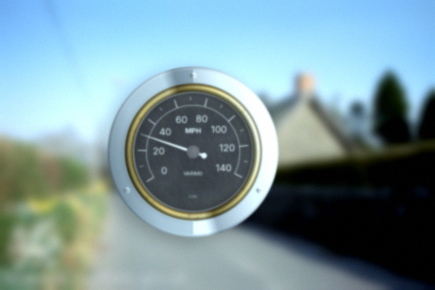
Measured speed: 30 mph
